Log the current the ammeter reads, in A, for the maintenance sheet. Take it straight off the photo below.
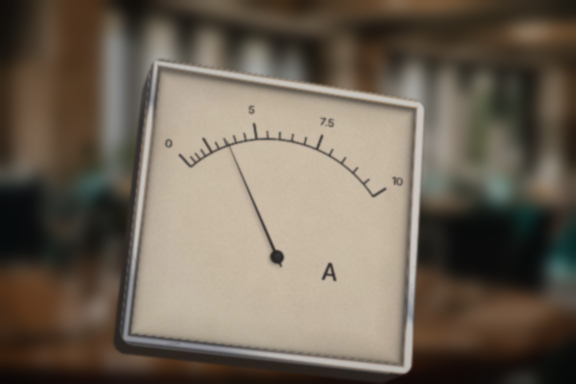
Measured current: 3.5 A
